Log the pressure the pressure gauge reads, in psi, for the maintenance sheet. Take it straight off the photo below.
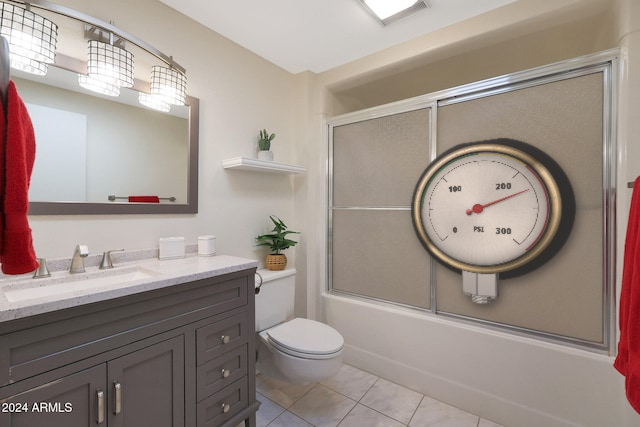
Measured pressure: 225 psi
